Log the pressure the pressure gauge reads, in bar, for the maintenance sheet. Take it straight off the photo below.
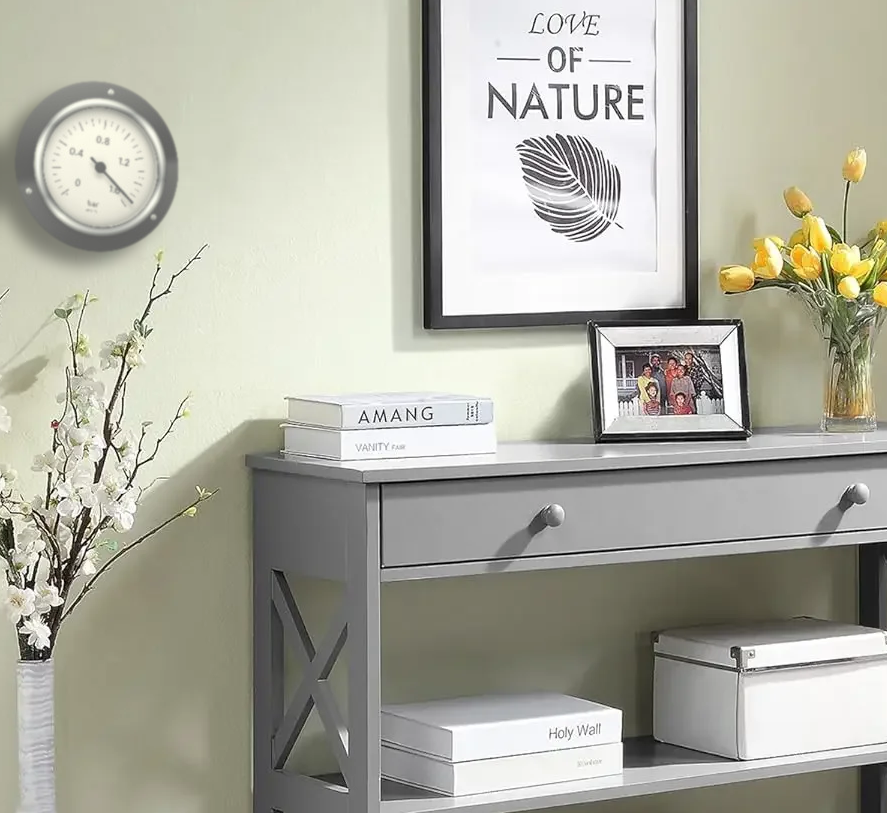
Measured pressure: 1.55 bar
